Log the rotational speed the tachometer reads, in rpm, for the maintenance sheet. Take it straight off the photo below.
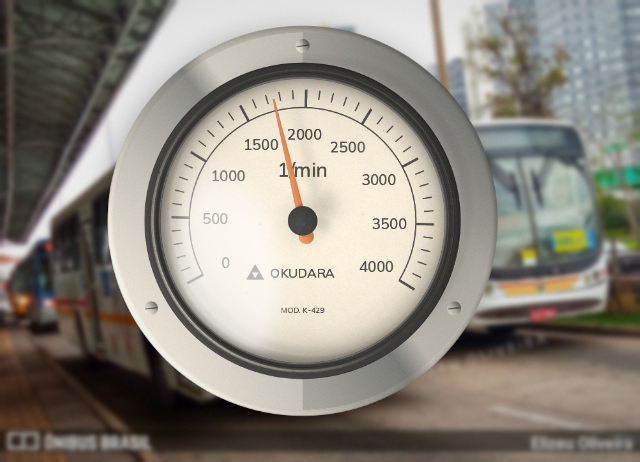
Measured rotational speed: 1750 rpm
